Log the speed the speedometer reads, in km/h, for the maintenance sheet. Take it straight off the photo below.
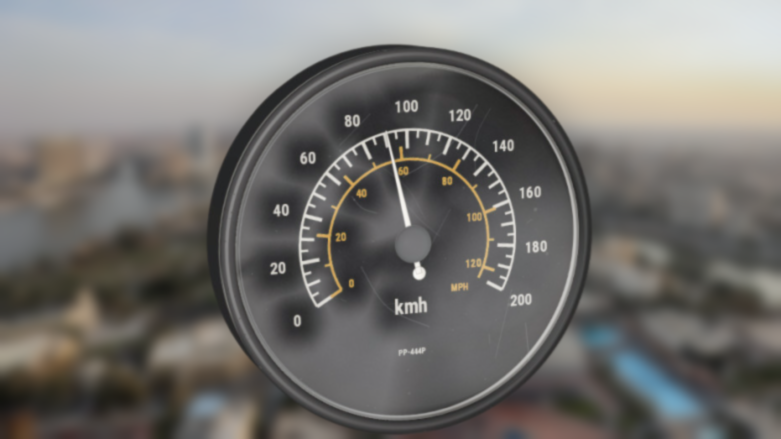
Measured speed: 90 km/h
